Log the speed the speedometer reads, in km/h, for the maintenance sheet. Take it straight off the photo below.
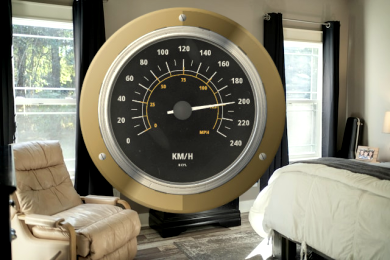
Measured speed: 200 km/h
